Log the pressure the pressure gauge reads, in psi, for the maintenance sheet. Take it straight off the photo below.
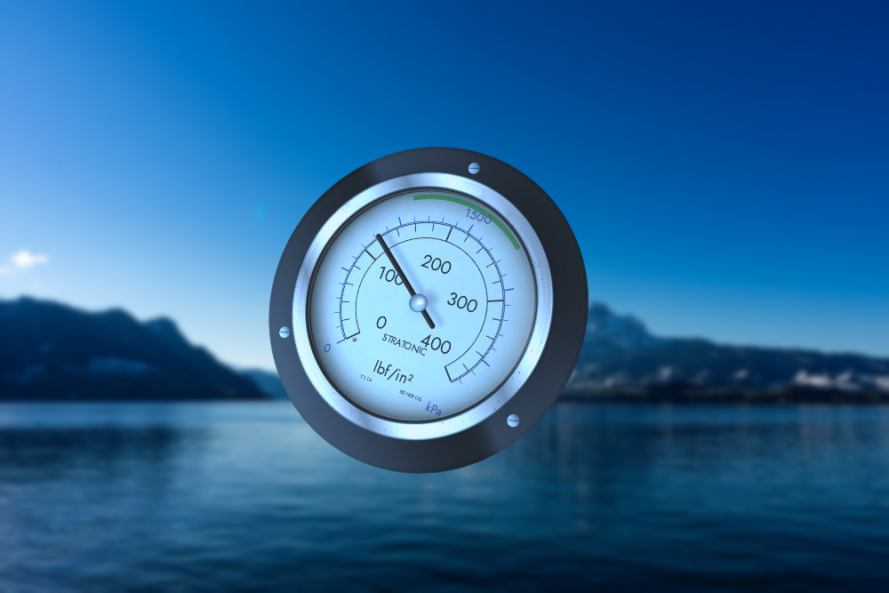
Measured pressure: 120 psi
